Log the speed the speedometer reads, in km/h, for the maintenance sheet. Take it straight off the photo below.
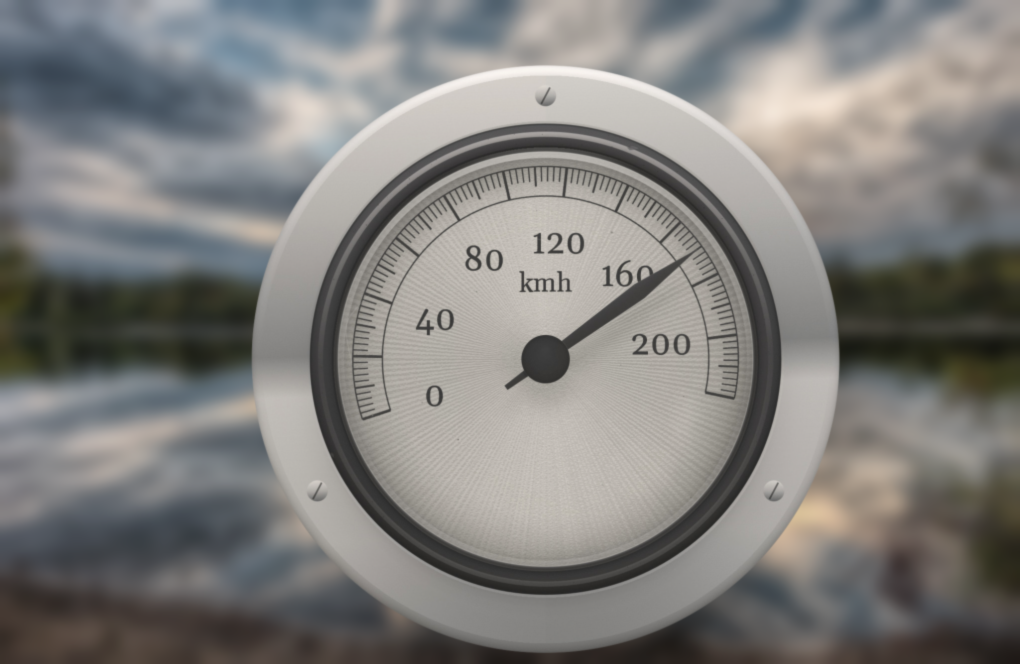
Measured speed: 170 km/h
